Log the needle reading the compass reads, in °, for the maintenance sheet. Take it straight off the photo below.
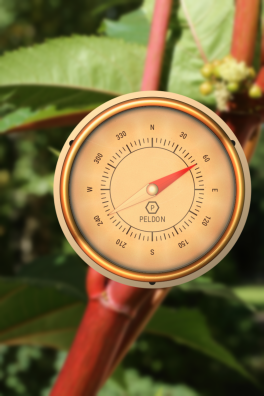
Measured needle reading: 60 °
